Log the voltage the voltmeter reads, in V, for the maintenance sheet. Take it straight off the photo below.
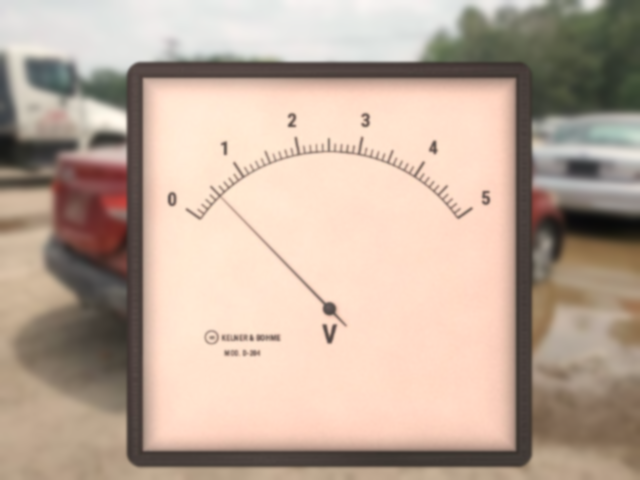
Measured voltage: 0.5 V
